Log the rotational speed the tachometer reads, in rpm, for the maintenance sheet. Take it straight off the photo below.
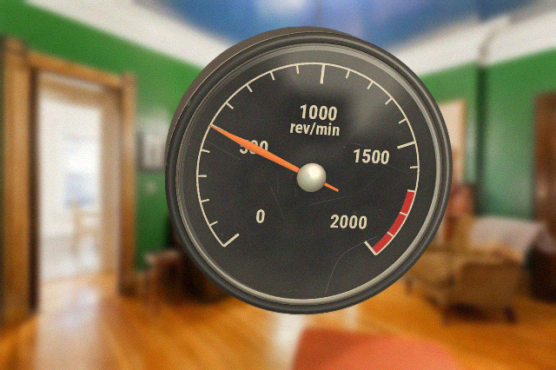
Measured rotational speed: 500 rpm
